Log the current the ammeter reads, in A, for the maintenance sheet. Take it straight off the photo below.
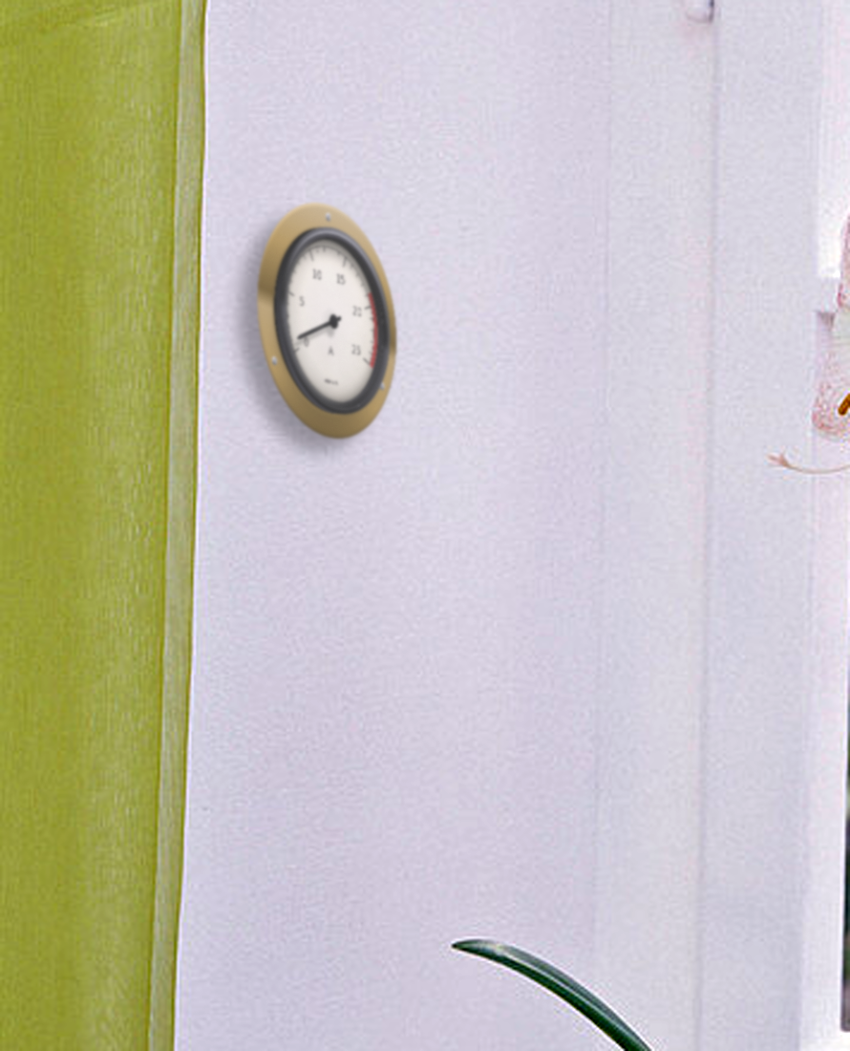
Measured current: 1 A
